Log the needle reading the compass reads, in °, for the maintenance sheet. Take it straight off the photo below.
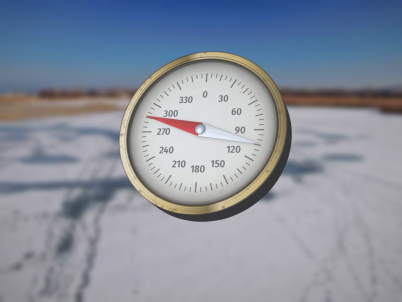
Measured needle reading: 285 °
